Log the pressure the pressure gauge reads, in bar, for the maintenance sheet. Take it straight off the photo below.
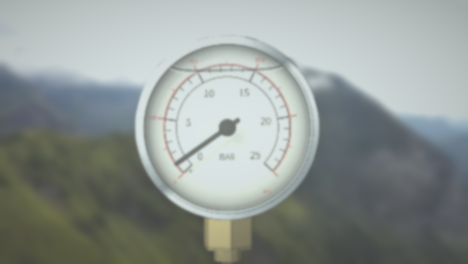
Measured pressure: 1 bar
